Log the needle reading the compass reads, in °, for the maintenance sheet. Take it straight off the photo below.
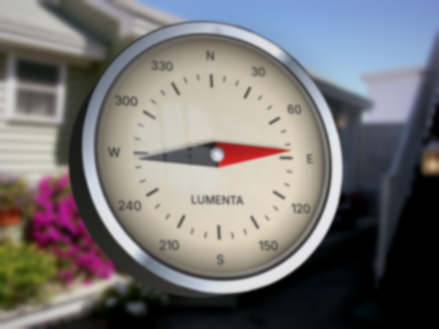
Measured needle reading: 85 °
